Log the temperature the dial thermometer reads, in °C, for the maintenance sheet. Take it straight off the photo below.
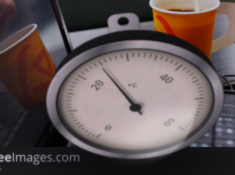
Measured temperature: 25 °C
